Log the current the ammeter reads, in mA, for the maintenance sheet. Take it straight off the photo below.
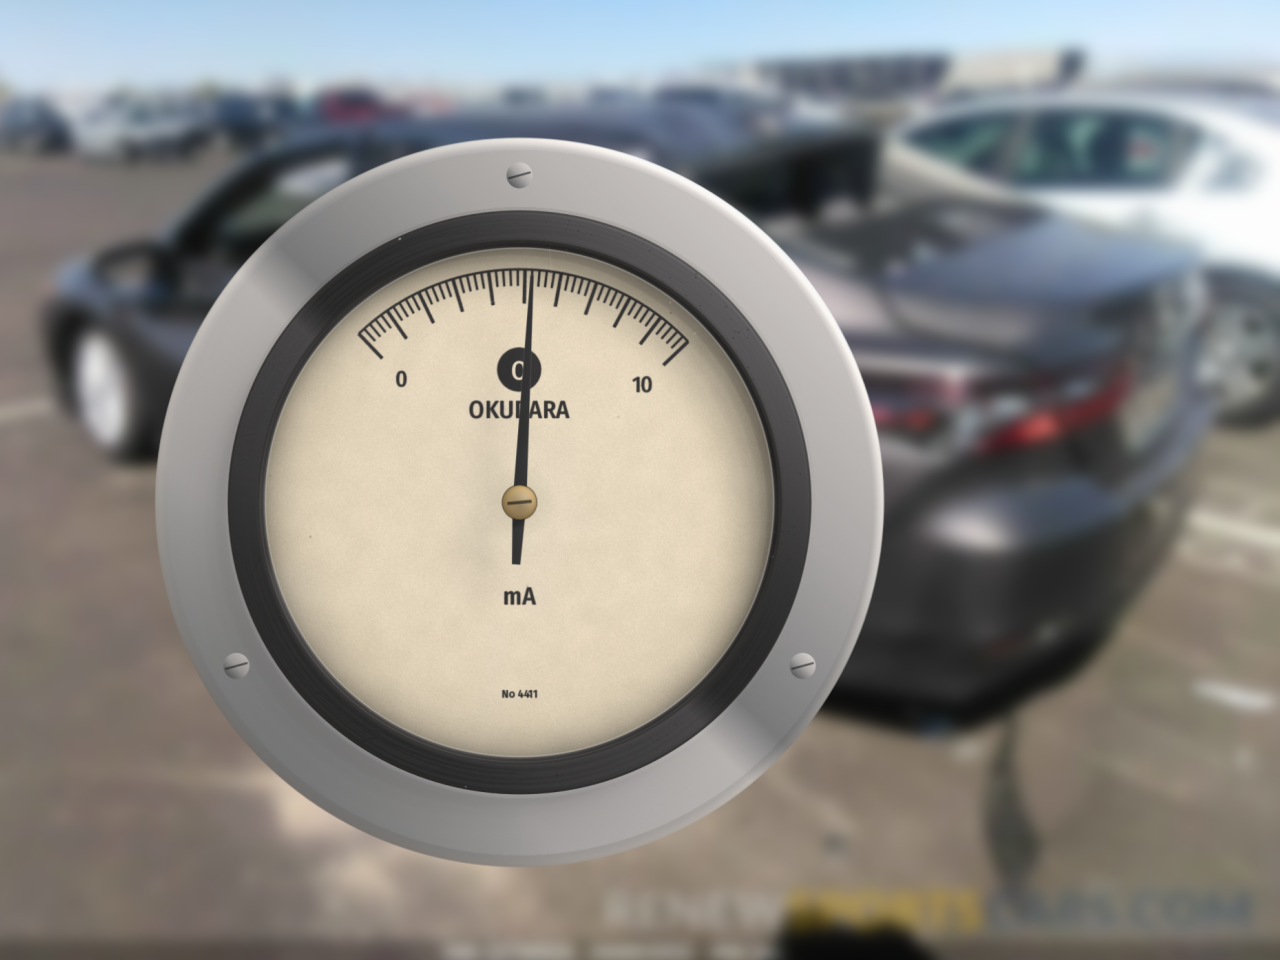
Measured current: 5.2 mA
